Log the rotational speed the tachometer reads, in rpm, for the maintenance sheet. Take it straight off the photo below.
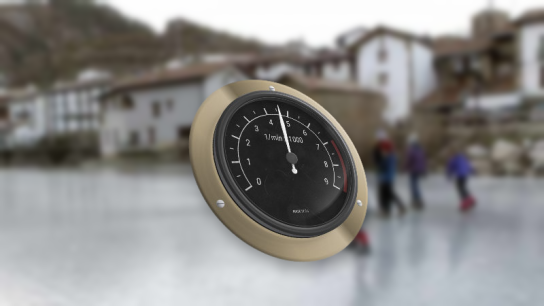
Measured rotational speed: 4500 rpm
